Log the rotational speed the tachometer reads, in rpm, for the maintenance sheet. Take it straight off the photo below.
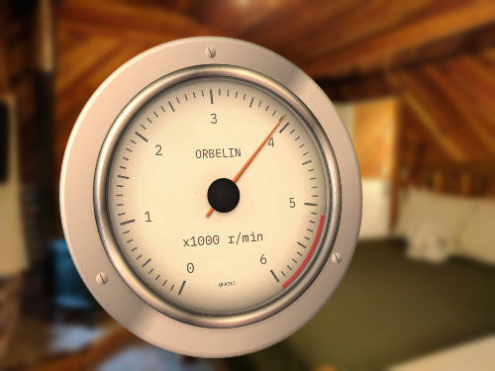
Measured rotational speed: 3900 rpm
